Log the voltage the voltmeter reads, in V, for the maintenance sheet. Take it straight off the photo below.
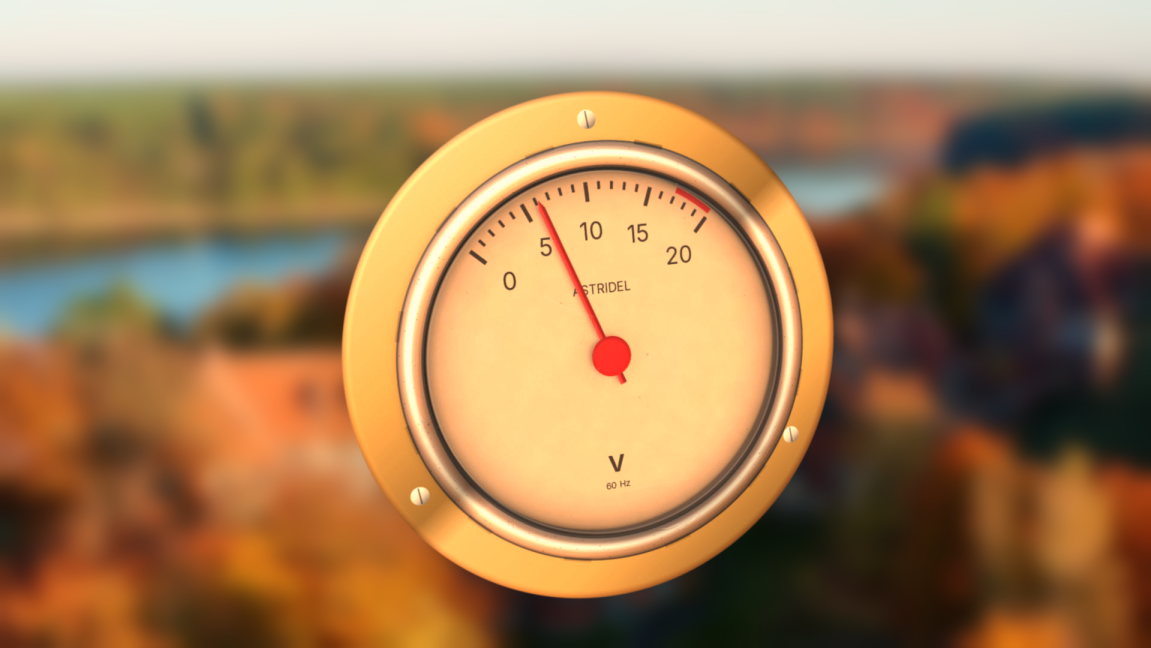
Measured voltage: 6 V
